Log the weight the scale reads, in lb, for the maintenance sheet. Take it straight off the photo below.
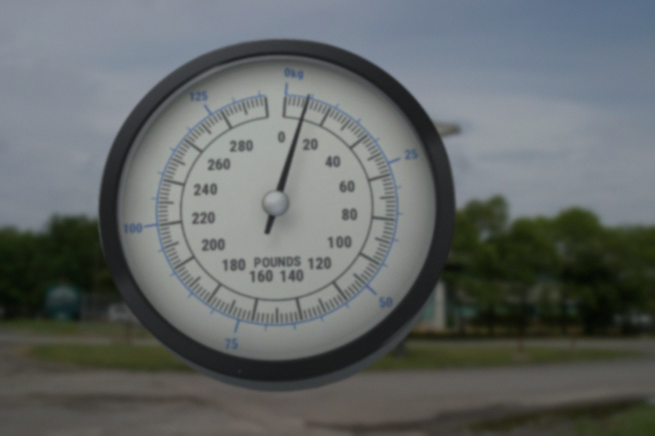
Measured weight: 10 lb
